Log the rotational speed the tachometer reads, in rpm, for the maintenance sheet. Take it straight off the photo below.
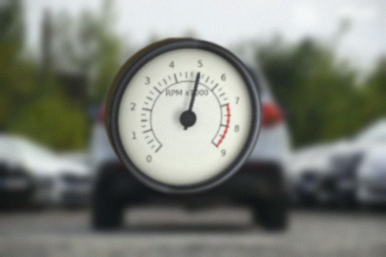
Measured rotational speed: 5000 rpm
